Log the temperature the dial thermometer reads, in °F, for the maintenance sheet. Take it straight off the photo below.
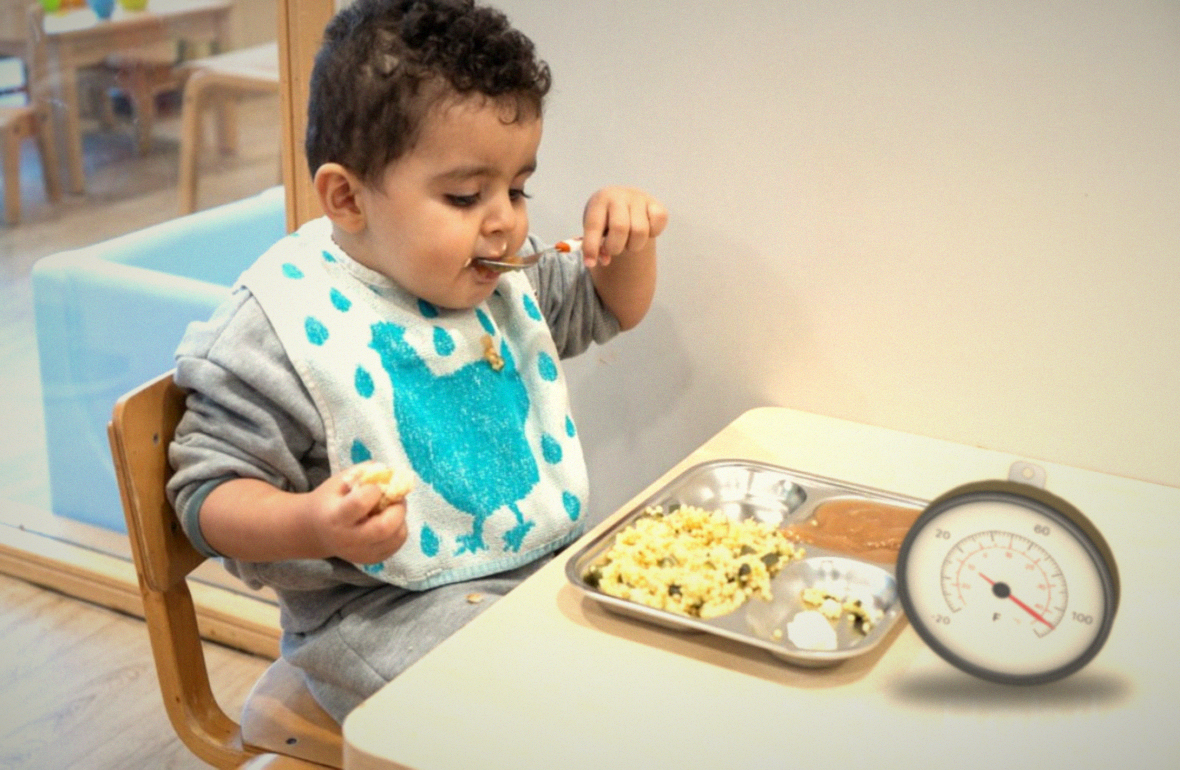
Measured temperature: 110 °F
